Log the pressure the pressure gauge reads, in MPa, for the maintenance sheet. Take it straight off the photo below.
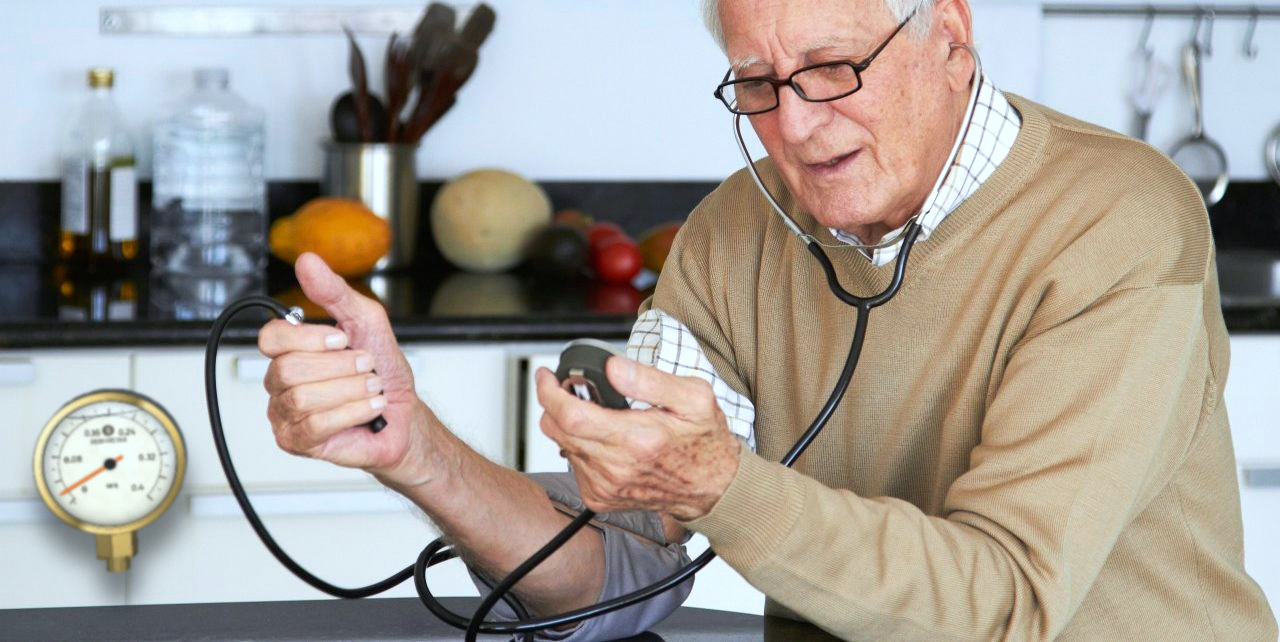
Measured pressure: 0.02 MPa
